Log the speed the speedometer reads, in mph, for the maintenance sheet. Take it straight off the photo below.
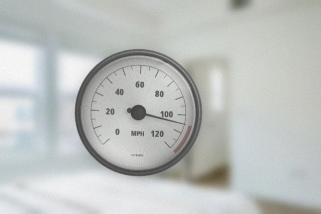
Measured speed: 105 mph
